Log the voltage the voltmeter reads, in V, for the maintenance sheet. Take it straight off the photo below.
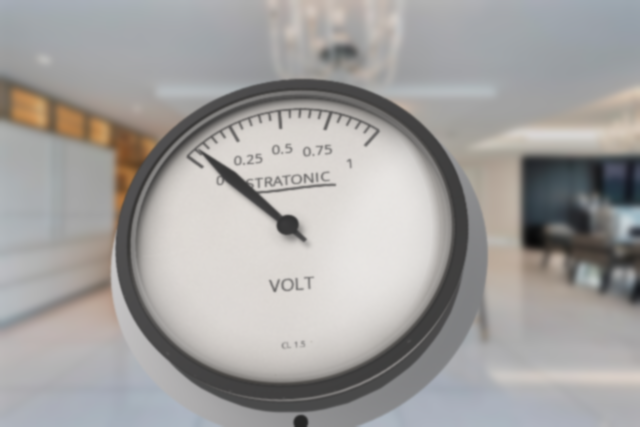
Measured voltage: 0.05 V
